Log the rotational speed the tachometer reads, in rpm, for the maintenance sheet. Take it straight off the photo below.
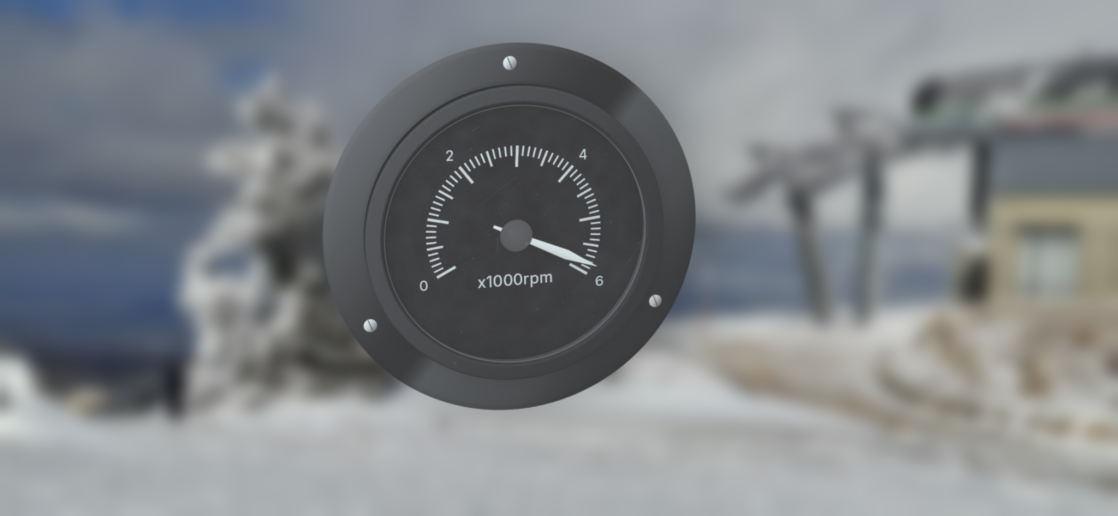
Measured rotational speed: 5800 rpm
